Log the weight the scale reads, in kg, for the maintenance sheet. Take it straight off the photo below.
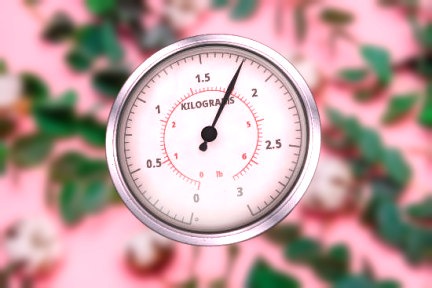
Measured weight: 1.8 kg
